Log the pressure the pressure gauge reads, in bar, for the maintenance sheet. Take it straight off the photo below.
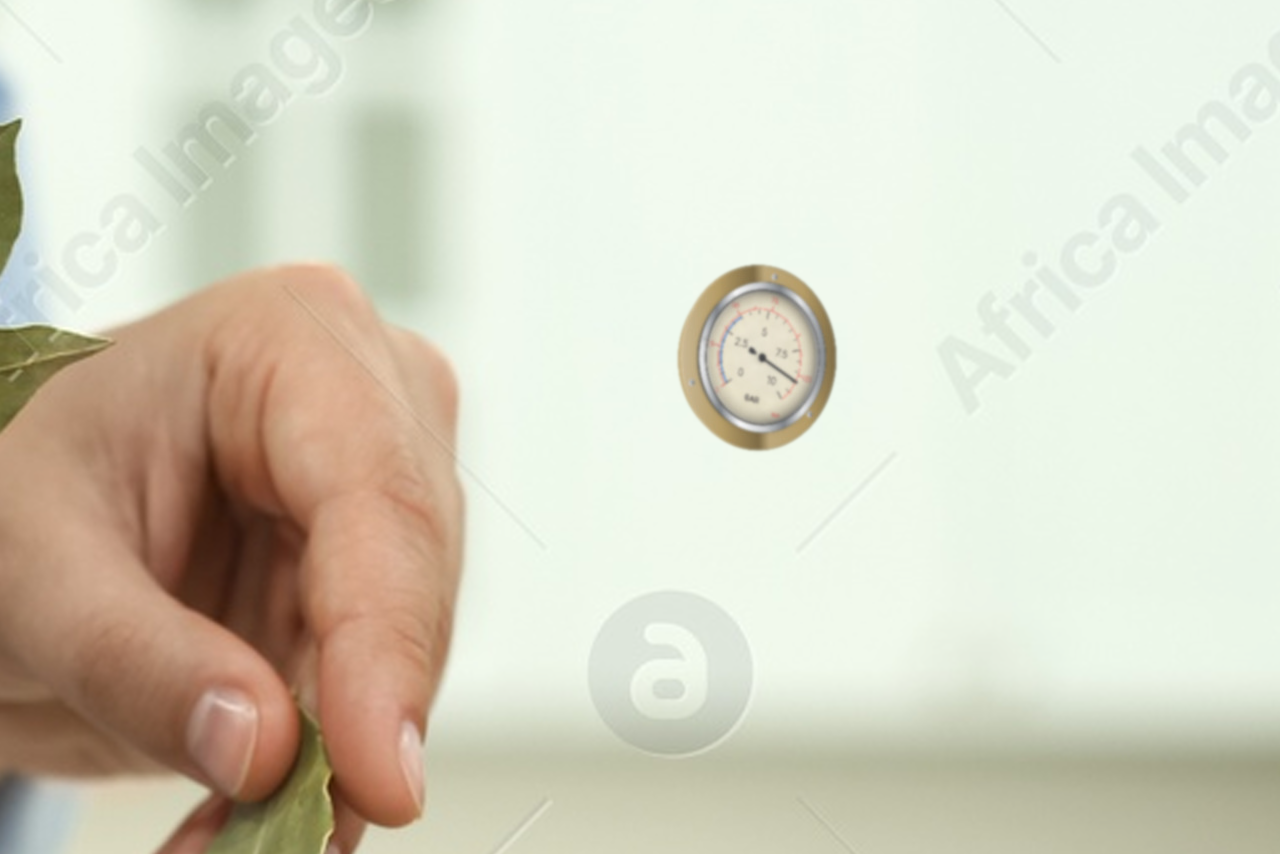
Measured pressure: 9 bar
